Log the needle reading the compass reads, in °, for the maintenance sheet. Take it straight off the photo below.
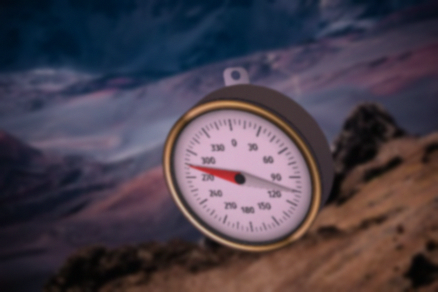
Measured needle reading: 285 °
